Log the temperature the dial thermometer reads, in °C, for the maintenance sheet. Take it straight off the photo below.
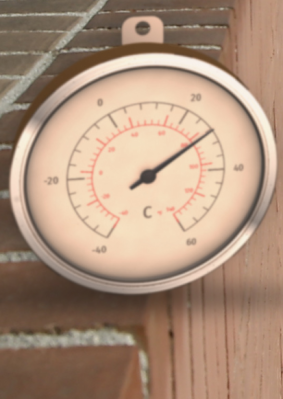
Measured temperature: 28 °C
